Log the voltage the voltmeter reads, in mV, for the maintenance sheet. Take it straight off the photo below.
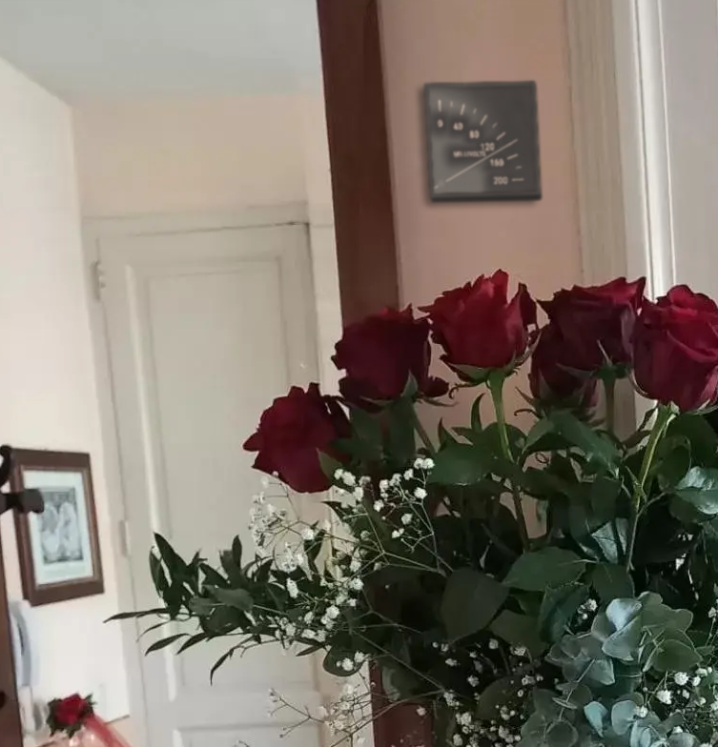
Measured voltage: 140 mV
